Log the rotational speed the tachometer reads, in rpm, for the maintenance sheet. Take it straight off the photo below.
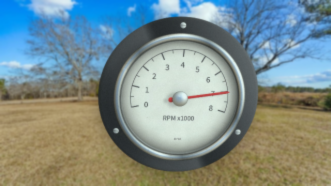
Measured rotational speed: 7000 rpm
